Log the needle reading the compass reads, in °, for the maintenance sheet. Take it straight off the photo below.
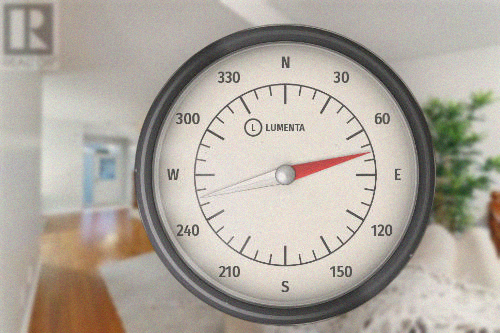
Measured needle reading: 75 °
